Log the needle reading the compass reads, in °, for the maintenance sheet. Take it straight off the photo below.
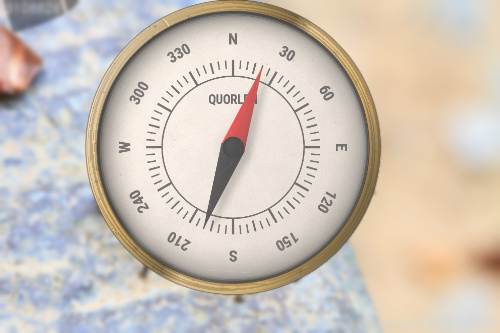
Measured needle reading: 20 °
